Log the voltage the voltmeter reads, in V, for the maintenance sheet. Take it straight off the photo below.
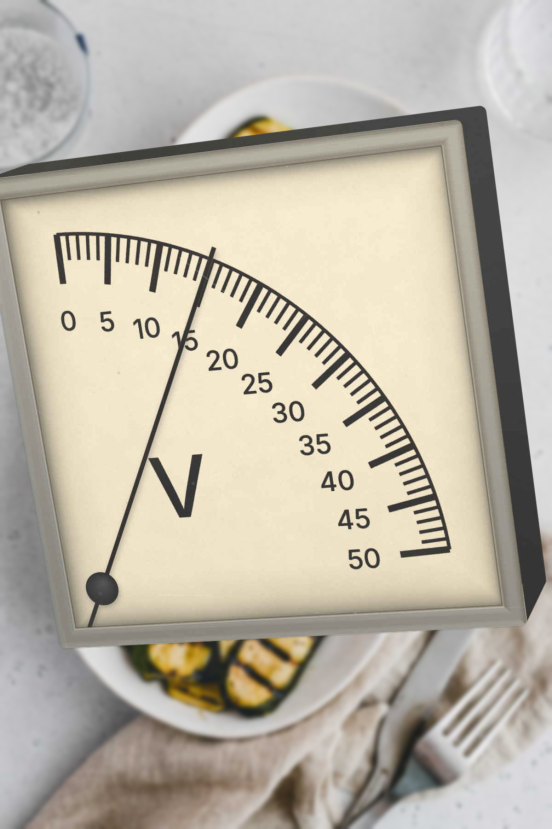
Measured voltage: 15 V
